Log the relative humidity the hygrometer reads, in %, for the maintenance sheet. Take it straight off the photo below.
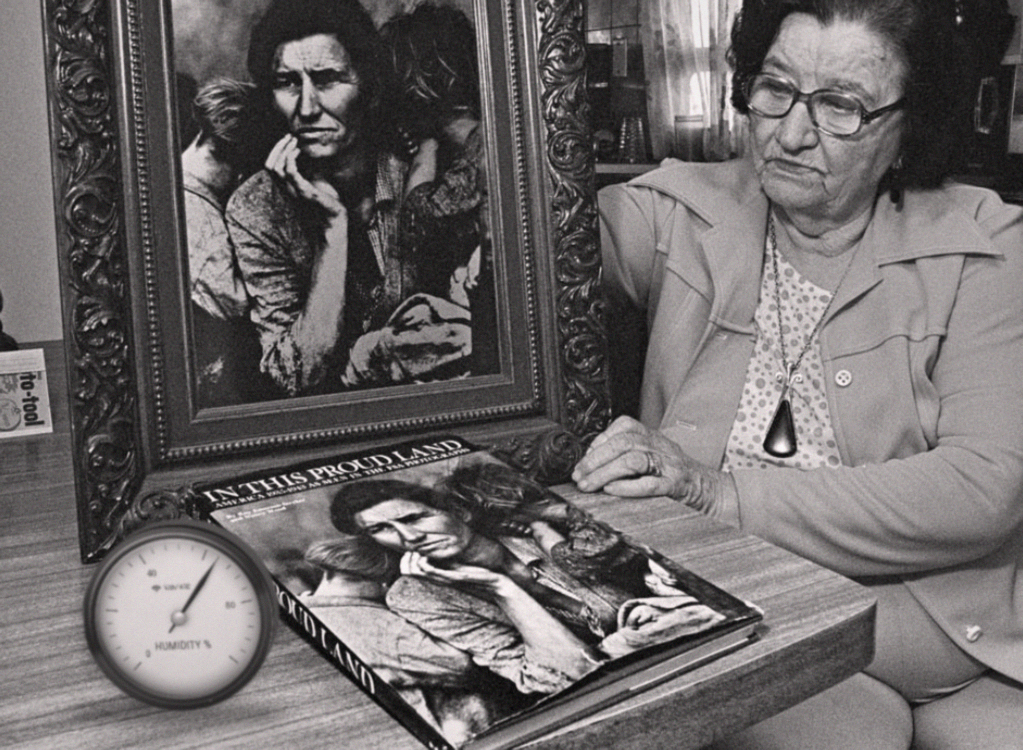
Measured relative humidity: 64 %
